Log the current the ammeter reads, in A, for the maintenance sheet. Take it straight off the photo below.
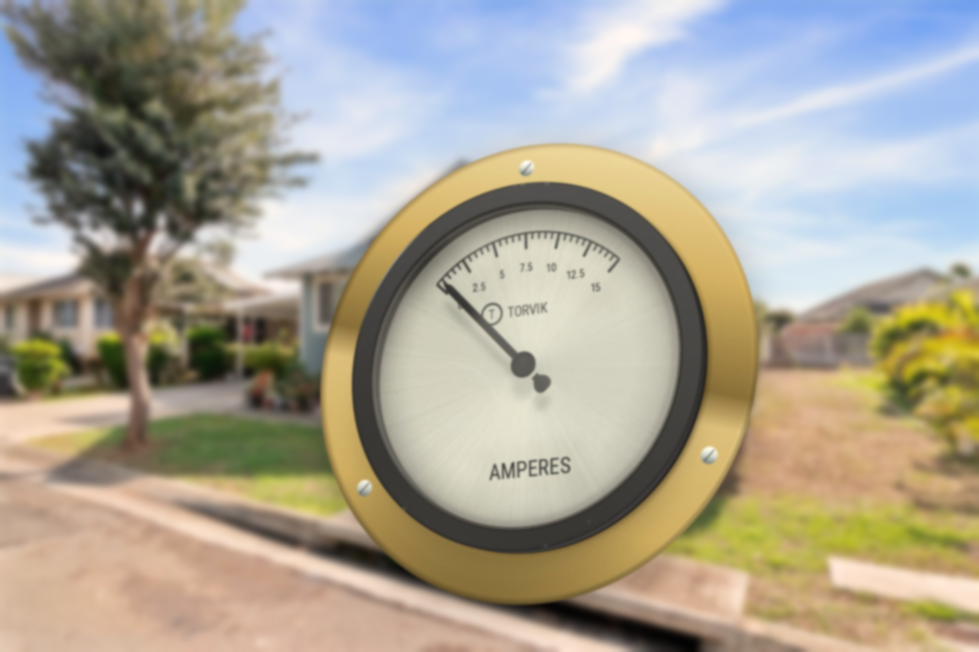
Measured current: 0.5 A
